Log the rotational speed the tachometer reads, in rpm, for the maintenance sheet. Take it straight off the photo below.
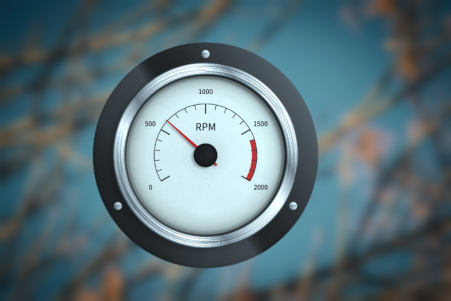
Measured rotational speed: 600 rpm
